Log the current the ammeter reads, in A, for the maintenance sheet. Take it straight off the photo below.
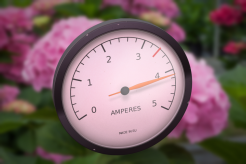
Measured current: 4.1 A
